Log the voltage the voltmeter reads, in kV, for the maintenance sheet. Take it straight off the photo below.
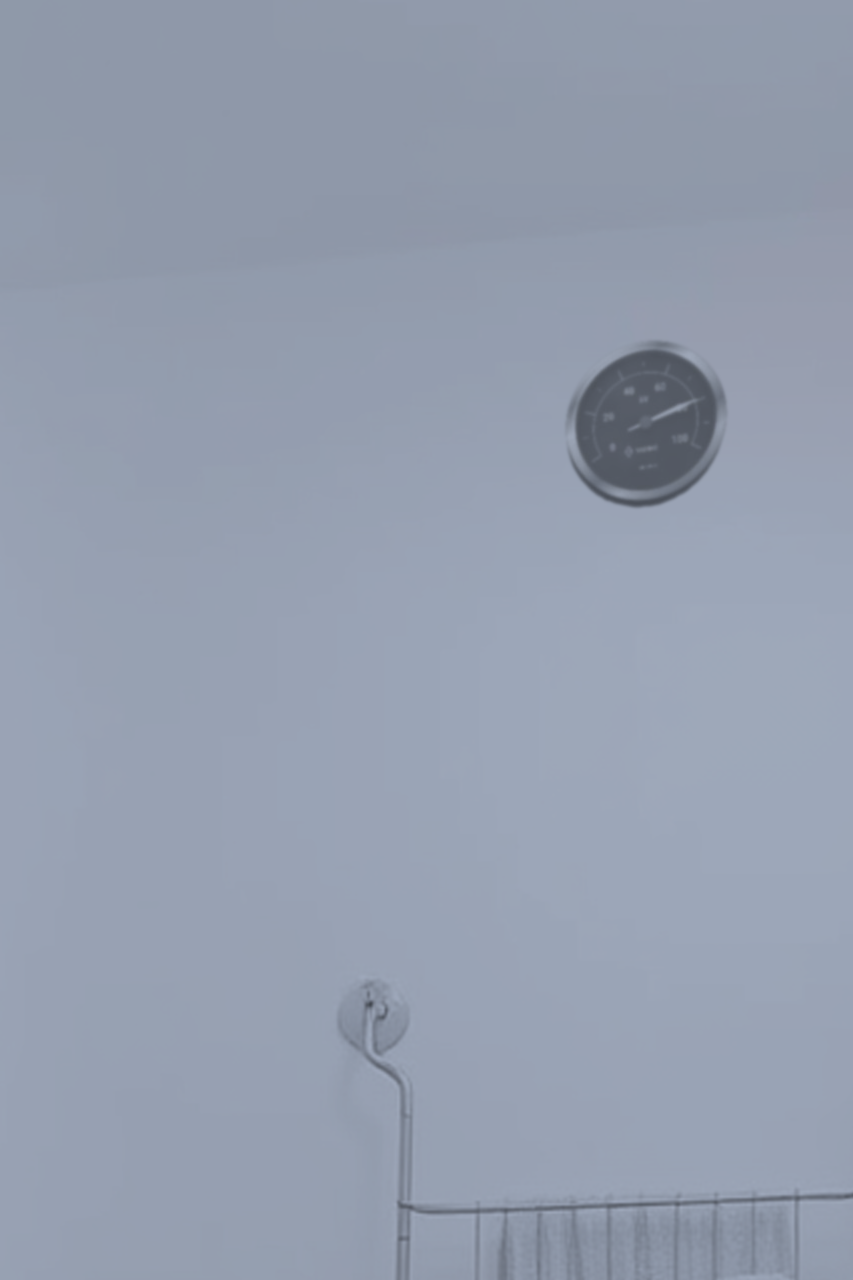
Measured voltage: 80 kV
